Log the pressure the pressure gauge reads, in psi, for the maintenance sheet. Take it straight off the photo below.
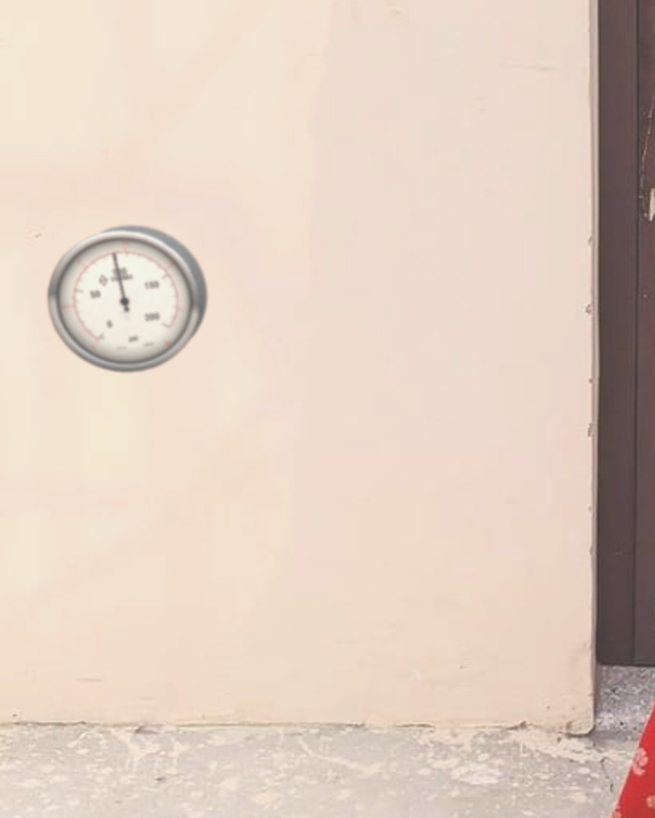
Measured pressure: 100 psi
